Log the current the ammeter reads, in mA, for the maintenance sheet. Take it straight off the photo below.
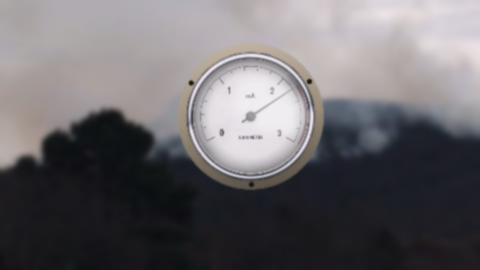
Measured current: 2.2 mA
